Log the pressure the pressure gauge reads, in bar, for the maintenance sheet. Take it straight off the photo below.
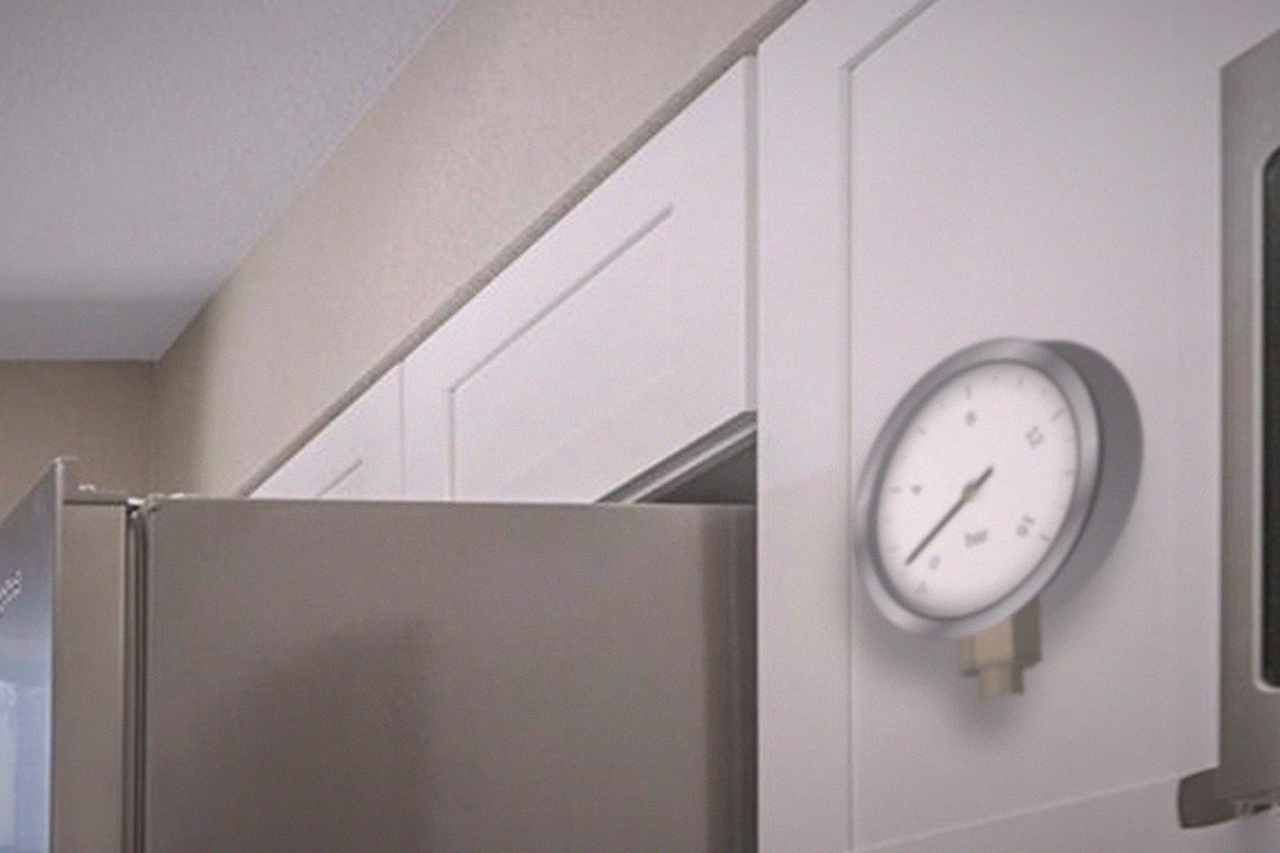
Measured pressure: 1 bar
